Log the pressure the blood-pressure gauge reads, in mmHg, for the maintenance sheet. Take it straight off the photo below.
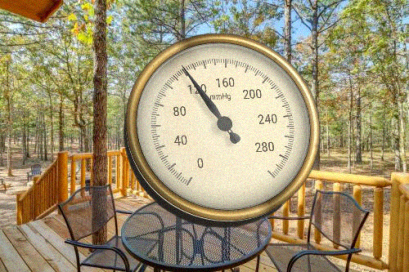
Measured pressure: 120 mmHg
